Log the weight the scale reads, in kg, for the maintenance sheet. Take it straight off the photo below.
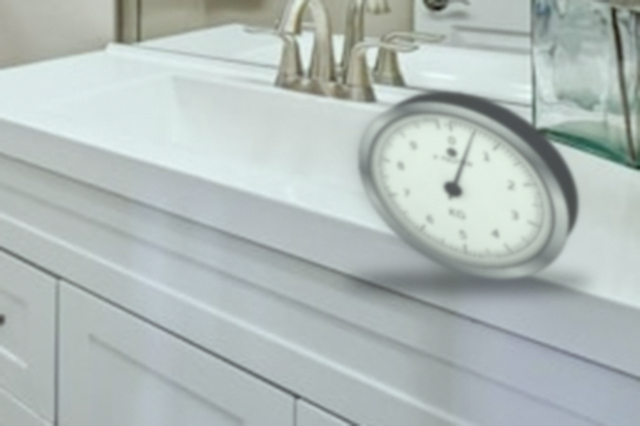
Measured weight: 0.5 kg
